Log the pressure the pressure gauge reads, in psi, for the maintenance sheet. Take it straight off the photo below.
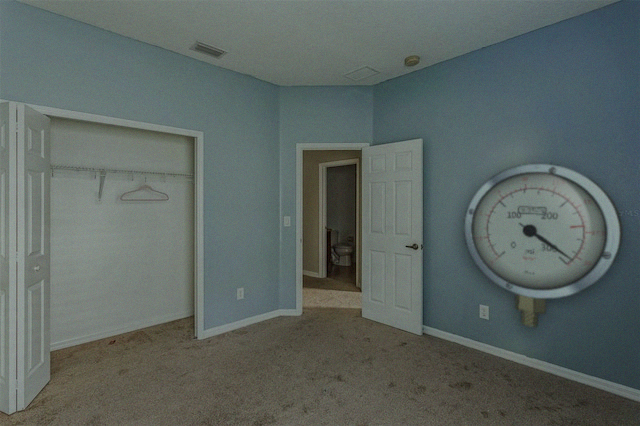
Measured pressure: 290 psi
